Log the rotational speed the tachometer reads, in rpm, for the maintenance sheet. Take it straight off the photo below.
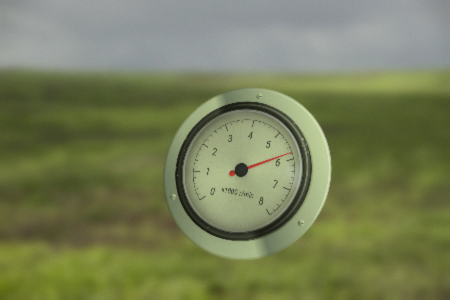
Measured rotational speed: 5800 rpm
